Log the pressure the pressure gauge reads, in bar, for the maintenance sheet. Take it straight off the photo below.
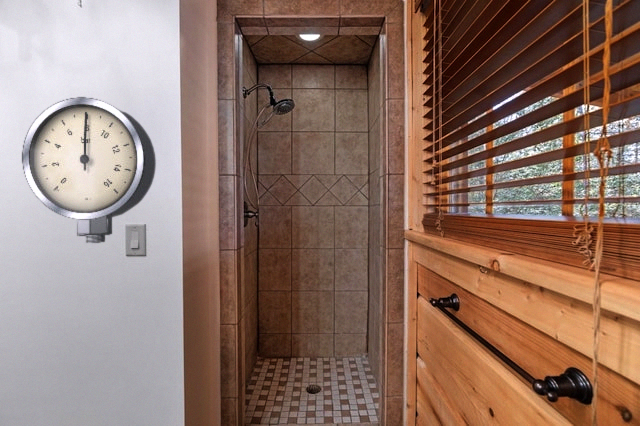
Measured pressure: 8 bar
